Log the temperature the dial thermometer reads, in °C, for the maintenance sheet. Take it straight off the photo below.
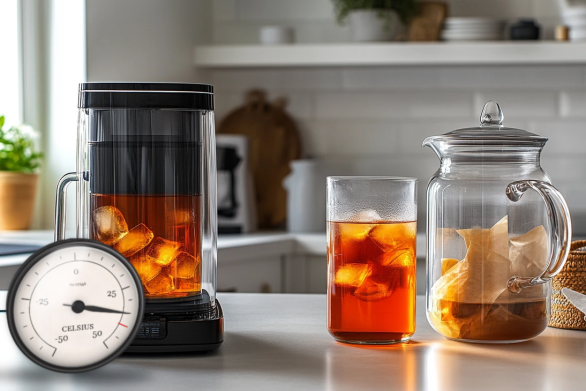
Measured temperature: 35 °C
